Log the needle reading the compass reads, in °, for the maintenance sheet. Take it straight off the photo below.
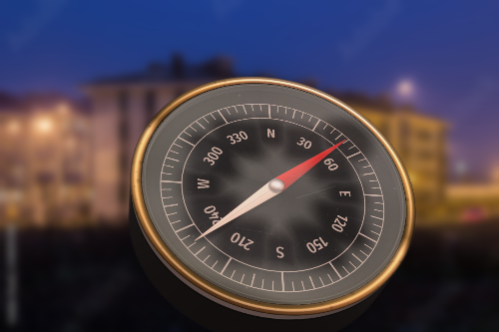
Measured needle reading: 50 °
